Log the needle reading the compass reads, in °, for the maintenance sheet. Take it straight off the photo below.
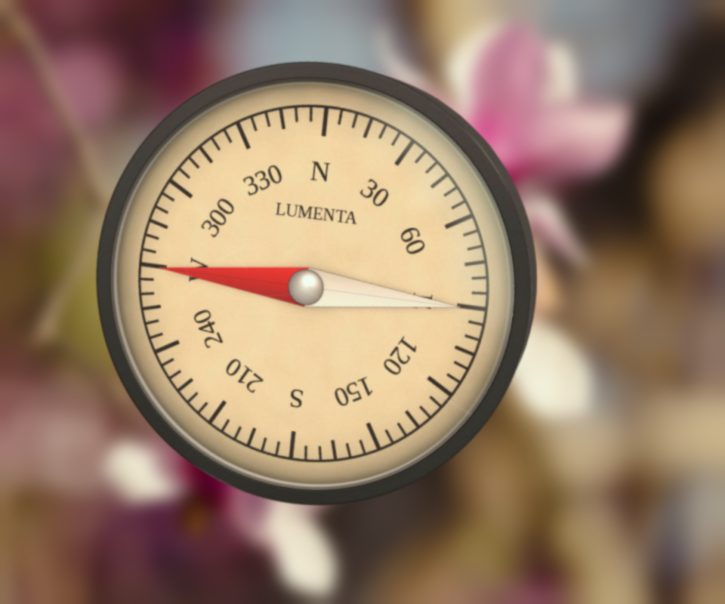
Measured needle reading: 270 °
